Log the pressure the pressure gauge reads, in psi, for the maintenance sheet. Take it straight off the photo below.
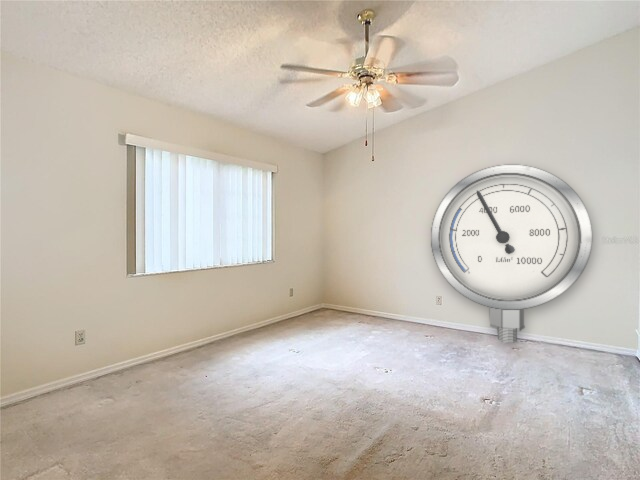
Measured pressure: 4000 psi
